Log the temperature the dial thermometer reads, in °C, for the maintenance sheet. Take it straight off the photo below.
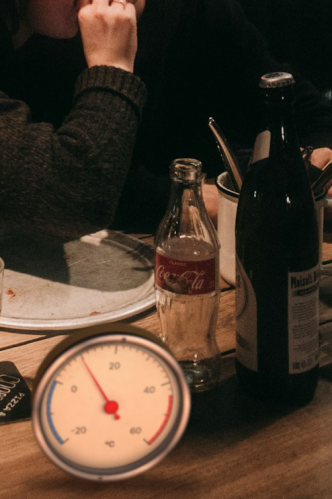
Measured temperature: 10 °C
